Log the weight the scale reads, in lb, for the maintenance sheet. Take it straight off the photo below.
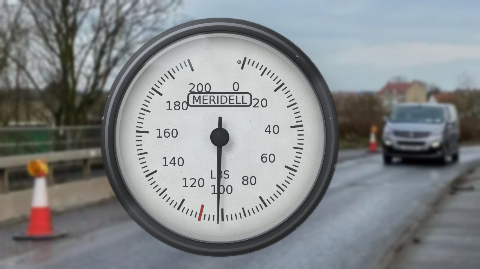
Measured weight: 102 lb
